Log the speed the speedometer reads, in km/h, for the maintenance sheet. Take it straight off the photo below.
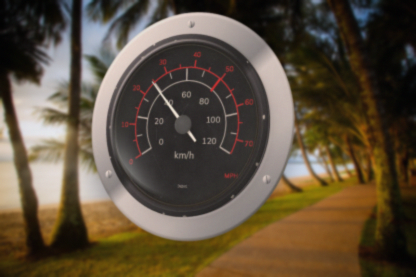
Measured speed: 40 km/h
